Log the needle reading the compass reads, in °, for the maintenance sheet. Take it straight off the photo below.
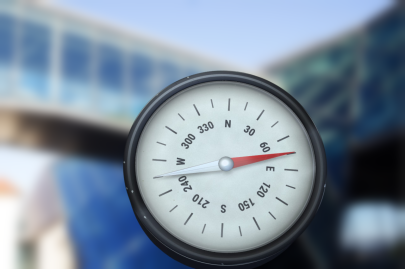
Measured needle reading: 75 °
